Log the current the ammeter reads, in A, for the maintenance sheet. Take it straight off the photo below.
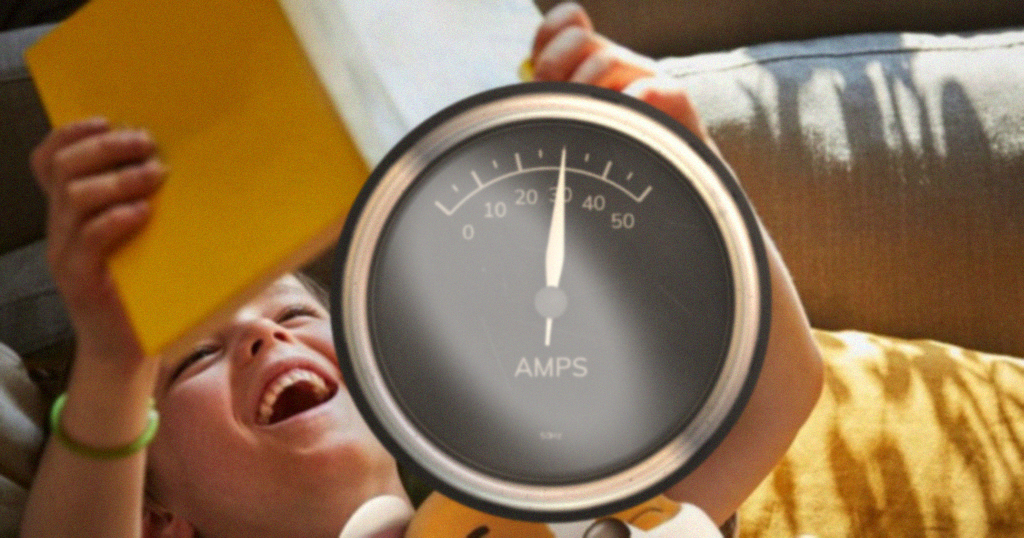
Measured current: 30 A
